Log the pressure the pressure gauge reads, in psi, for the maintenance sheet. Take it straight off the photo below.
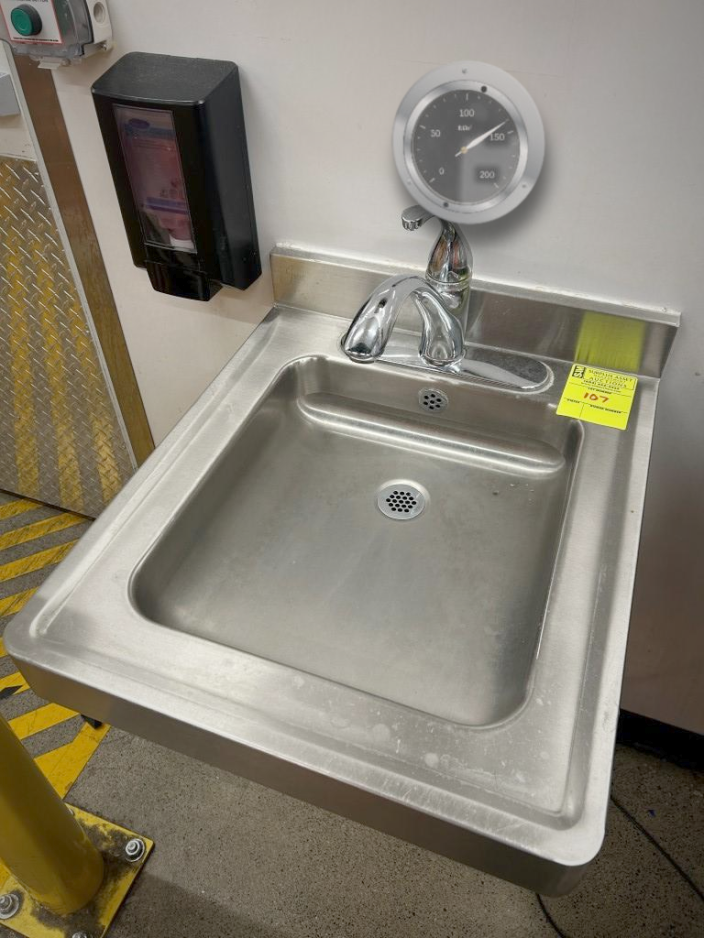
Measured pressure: 140 psi
